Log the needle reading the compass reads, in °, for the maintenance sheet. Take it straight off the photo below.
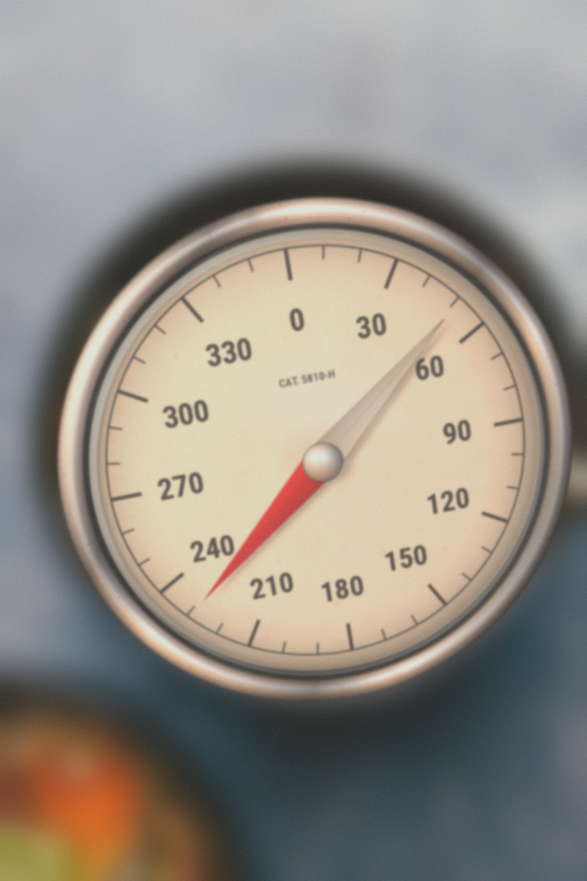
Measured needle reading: 230 °
